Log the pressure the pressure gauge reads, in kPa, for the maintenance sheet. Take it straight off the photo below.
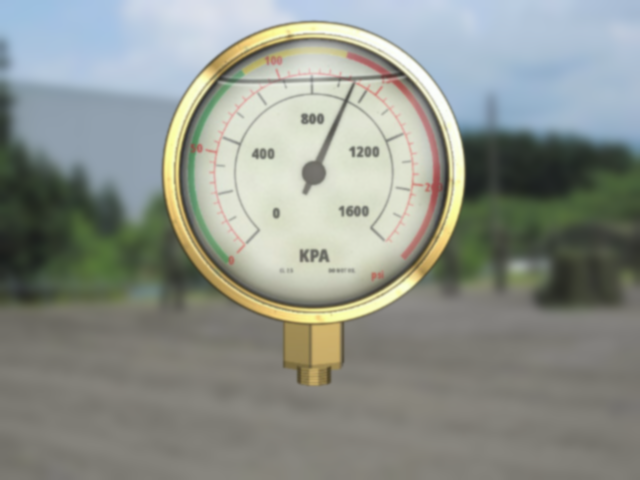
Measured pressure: 950 kPa
